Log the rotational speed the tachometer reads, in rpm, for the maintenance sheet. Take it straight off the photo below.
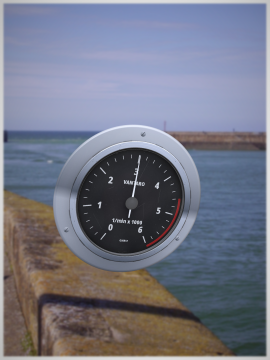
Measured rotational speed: 3000 rpm
